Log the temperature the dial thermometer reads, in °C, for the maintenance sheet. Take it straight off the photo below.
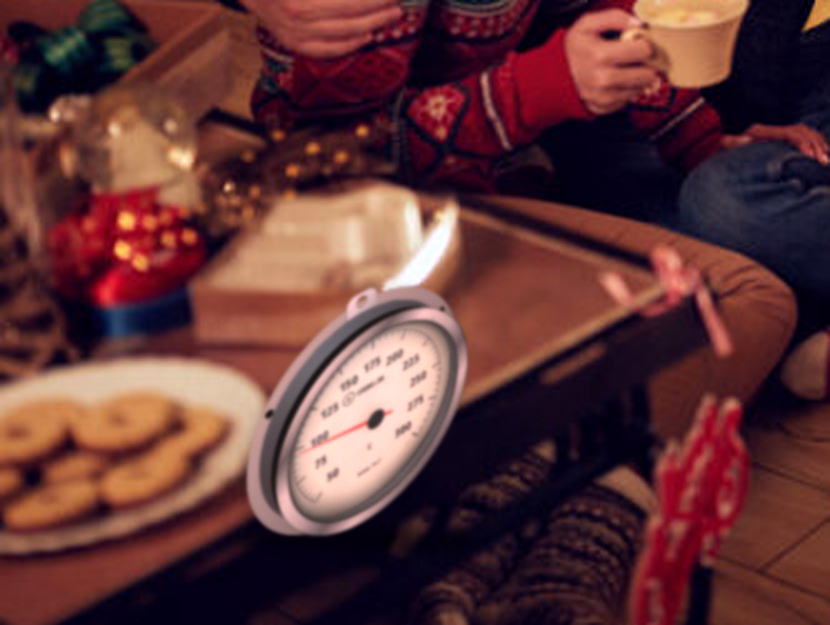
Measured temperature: 100 °C
